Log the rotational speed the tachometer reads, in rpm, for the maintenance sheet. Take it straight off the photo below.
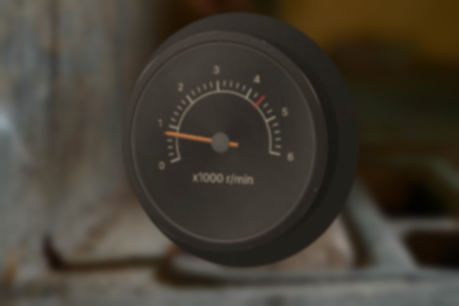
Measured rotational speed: 800 rpm
